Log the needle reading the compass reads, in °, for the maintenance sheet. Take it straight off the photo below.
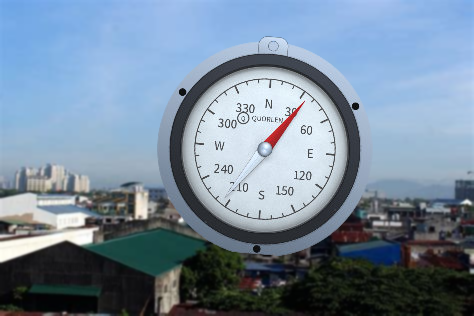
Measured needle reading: 35 °
